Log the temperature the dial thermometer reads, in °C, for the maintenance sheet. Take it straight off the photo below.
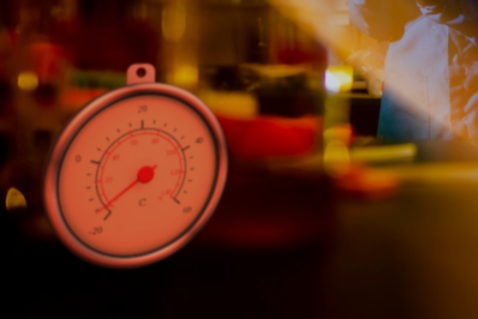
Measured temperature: -16 °C
